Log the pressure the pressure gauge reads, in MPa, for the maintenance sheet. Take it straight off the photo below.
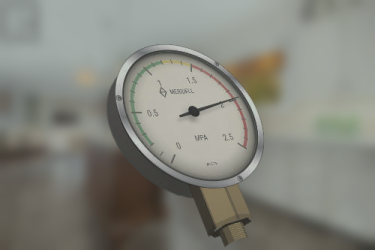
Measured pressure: 2 MPa
